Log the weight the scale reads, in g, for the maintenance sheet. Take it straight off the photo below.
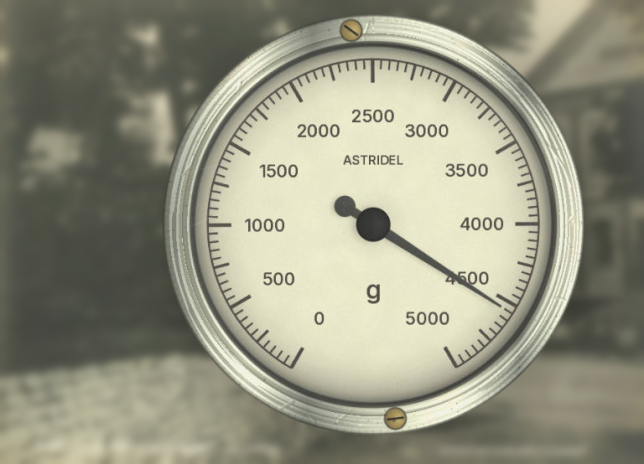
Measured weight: 4550 g
